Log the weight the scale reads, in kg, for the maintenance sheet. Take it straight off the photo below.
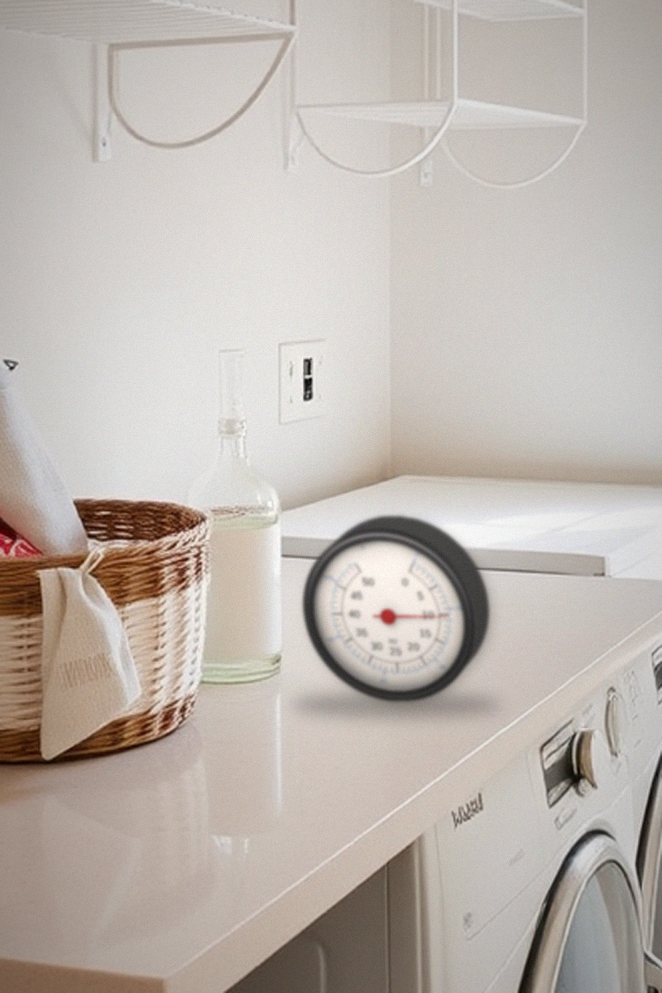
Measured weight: 10 kg
